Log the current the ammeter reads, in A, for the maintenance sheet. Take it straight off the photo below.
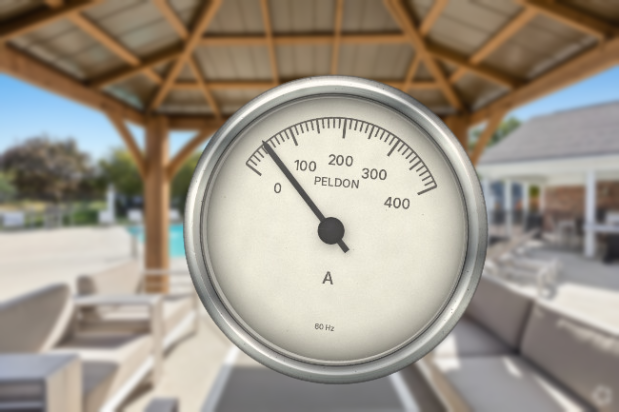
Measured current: 50 A
